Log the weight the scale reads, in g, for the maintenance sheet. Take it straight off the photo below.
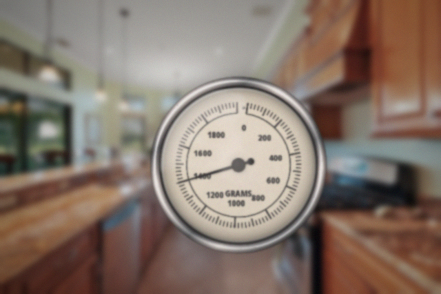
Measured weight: 1400 g
